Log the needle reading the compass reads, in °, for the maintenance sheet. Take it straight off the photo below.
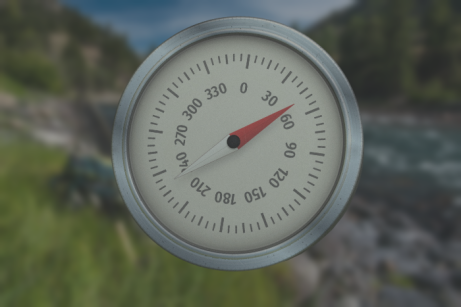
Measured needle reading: 50 °
